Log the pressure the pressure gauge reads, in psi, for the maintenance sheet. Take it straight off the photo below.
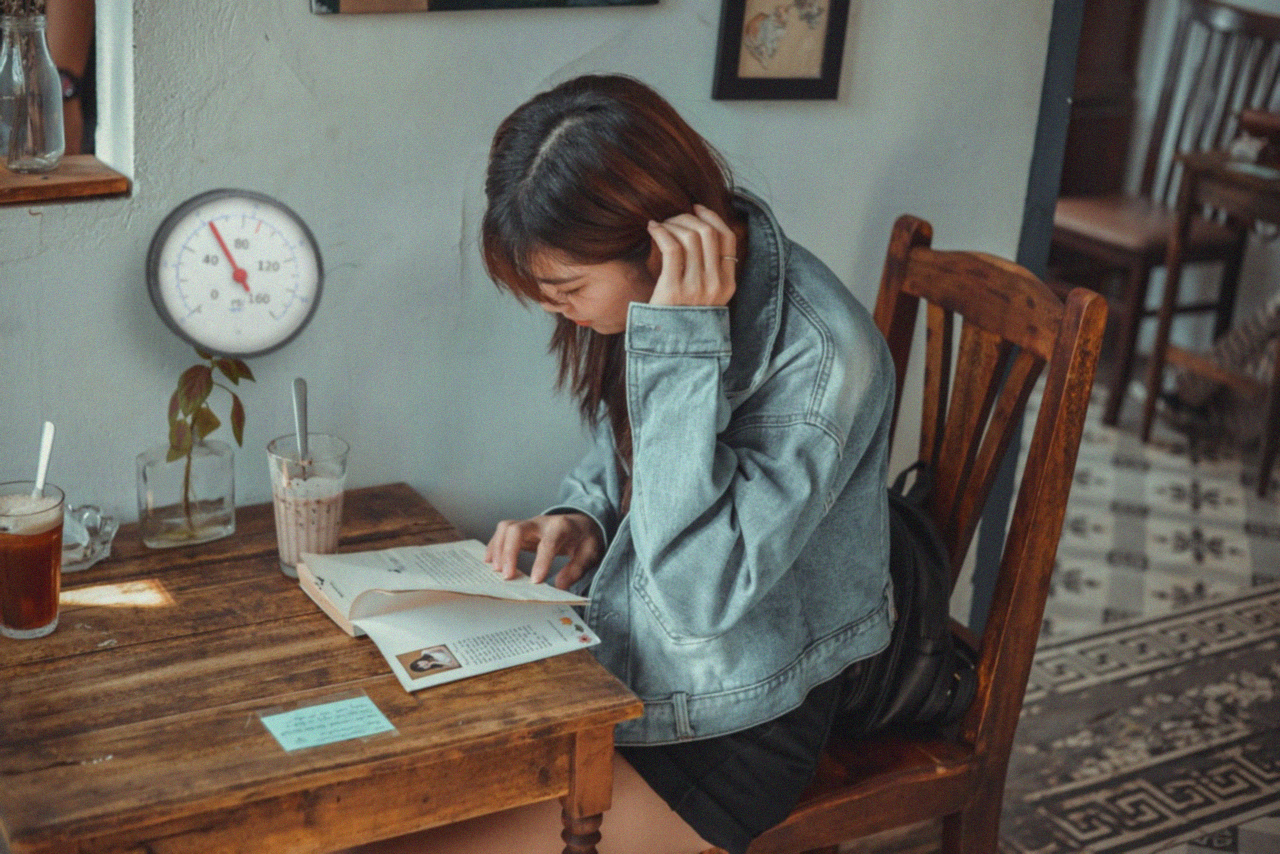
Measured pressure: 60 psi
